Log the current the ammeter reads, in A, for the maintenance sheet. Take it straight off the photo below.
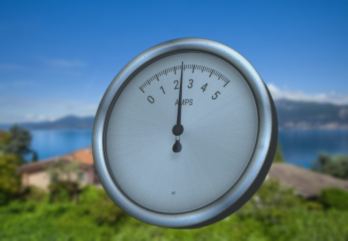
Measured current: 2.5 A
